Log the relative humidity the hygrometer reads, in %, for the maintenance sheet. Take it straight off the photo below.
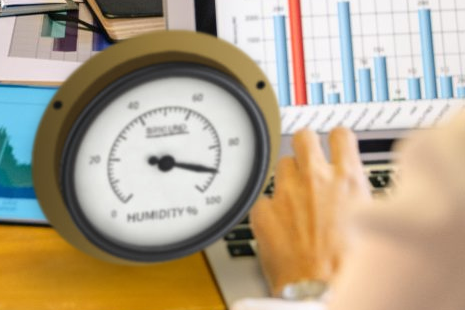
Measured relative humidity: 90 %
